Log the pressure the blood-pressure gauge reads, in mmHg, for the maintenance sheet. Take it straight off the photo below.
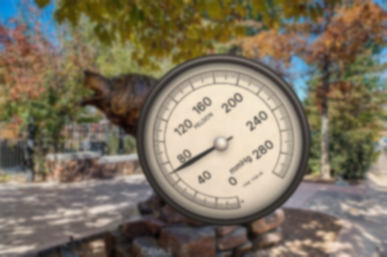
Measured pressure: 70 mmHg
